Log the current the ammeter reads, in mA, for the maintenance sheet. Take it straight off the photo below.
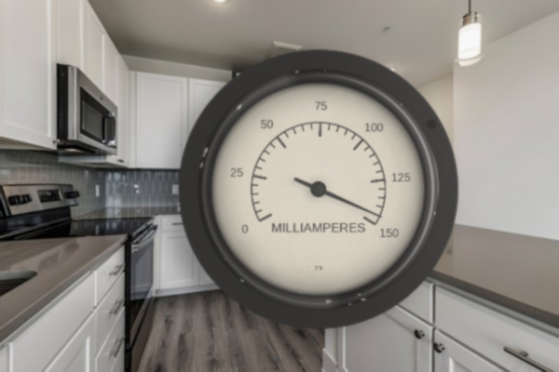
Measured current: 145 mA
